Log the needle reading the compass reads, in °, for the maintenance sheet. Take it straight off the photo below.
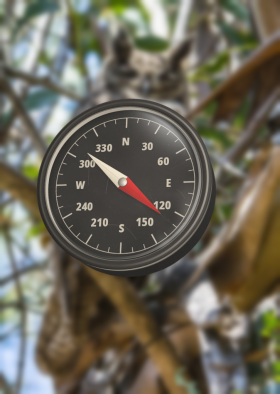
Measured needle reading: 130 °
